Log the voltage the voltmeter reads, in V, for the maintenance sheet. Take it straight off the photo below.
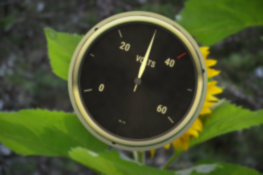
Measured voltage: 30 V
